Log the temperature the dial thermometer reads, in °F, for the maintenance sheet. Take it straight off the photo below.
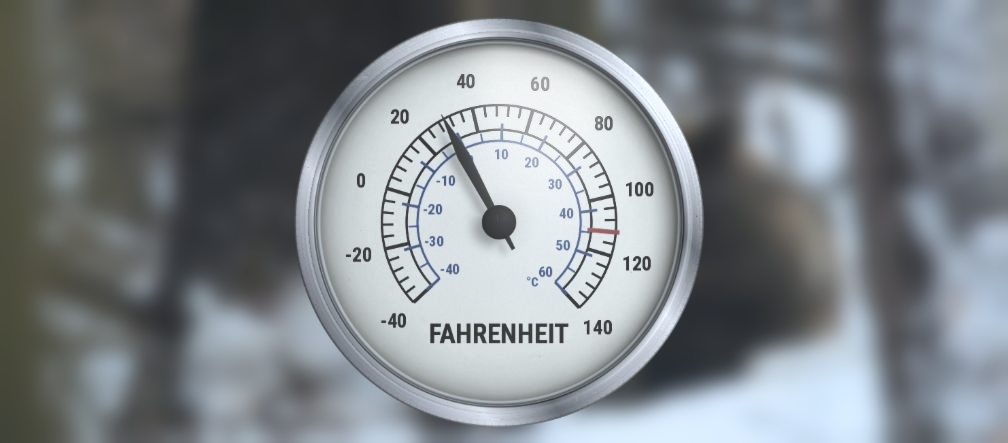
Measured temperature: 30 °F
